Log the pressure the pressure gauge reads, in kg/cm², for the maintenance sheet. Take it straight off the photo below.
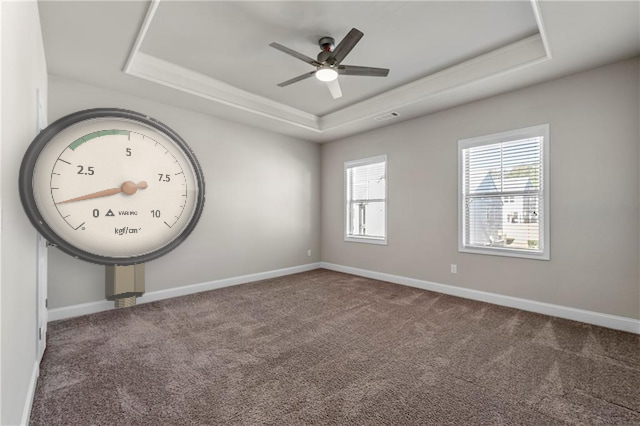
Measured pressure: 1 kg/cm²
